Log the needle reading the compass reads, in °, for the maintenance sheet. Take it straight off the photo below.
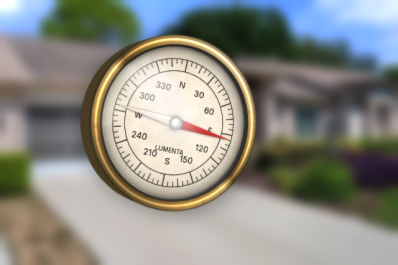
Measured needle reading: 95 °
